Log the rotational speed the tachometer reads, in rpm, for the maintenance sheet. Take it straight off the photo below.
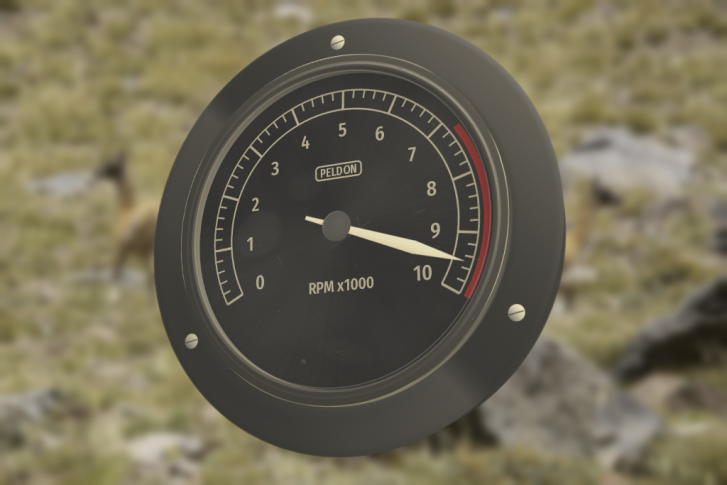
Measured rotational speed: 9500 rpm
